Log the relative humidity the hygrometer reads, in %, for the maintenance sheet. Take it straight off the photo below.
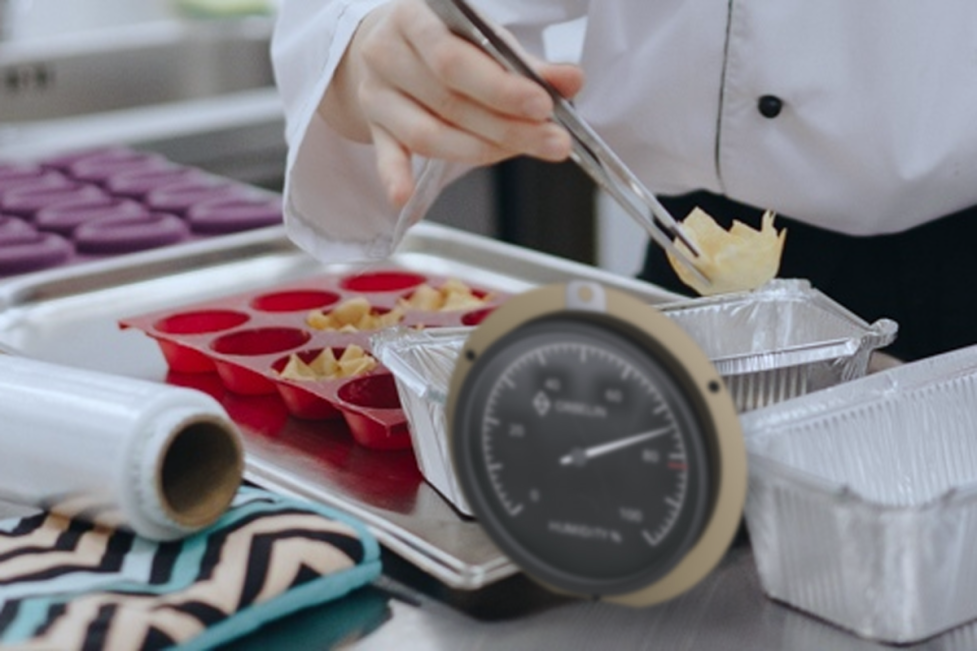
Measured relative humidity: 74 %
